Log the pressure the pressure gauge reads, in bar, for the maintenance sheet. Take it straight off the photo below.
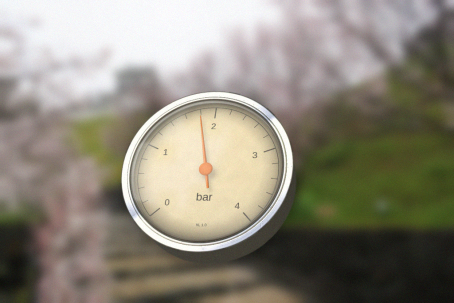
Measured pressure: 1.8 bar
